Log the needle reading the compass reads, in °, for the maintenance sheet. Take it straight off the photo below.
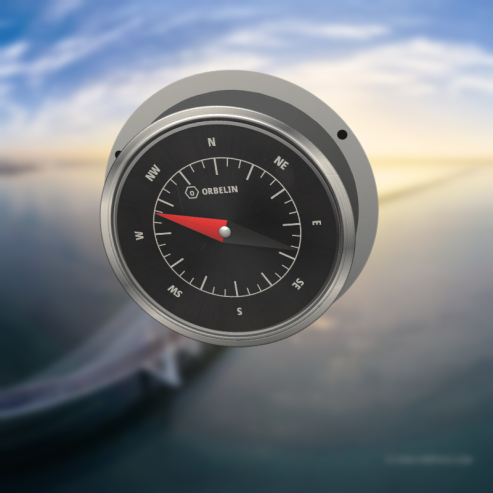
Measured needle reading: 290 °
